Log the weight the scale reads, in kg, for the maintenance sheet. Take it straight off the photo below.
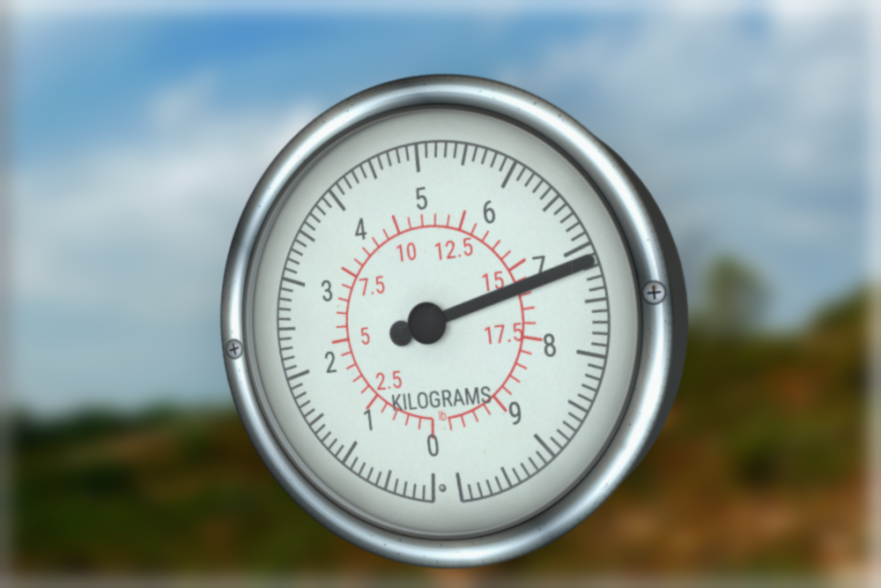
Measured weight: 7.15 kg
